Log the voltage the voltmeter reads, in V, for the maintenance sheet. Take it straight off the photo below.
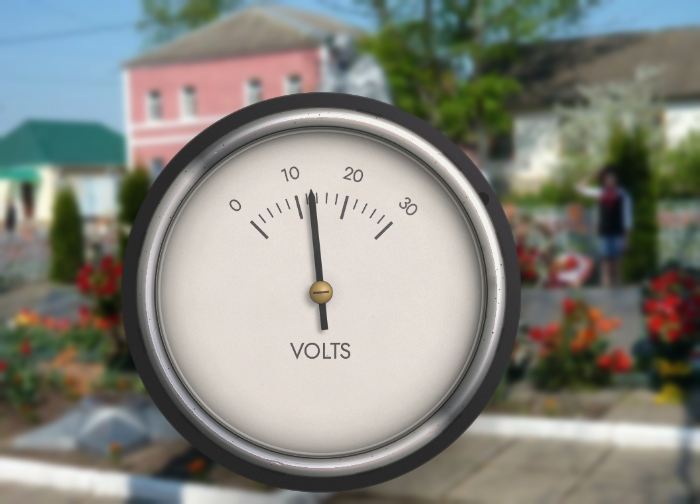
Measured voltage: 13 V
